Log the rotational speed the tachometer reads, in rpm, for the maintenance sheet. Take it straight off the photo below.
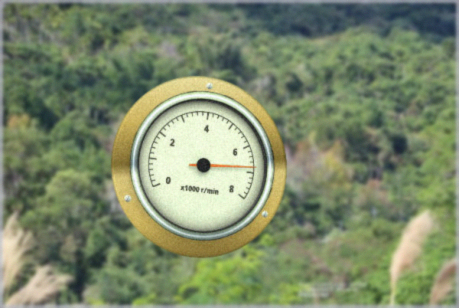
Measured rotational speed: 6800 rpm
